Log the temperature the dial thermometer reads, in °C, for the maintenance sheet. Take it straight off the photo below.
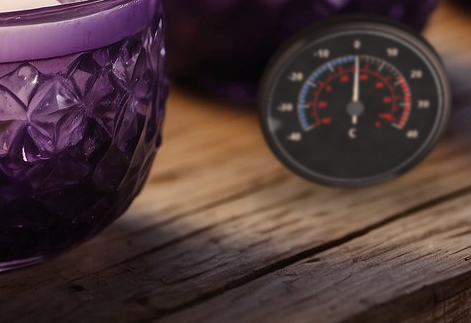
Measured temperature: 0 °C
